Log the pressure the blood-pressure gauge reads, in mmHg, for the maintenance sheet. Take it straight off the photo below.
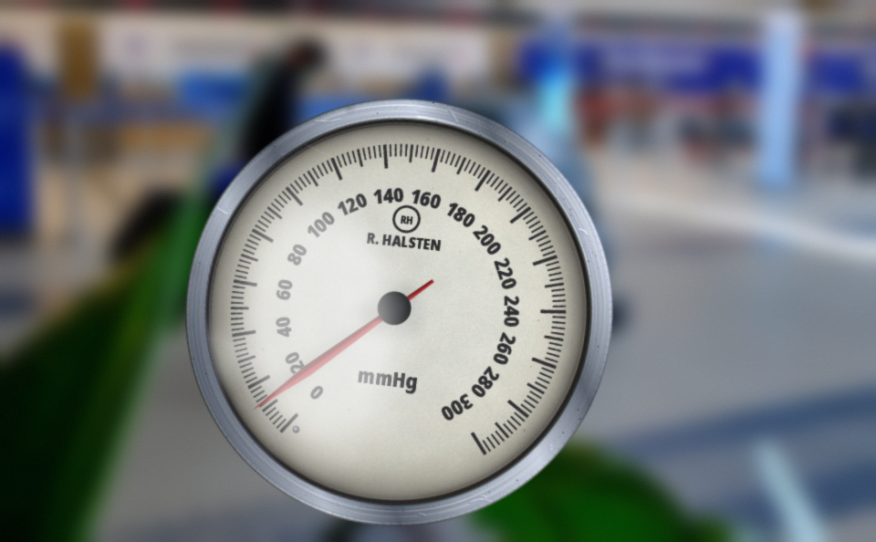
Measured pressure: 12 mmHg
